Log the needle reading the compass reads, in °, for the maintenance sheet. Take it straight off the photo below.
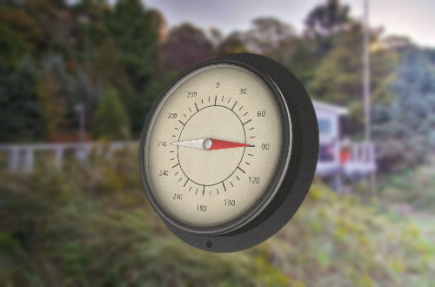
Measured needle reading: 90 °
